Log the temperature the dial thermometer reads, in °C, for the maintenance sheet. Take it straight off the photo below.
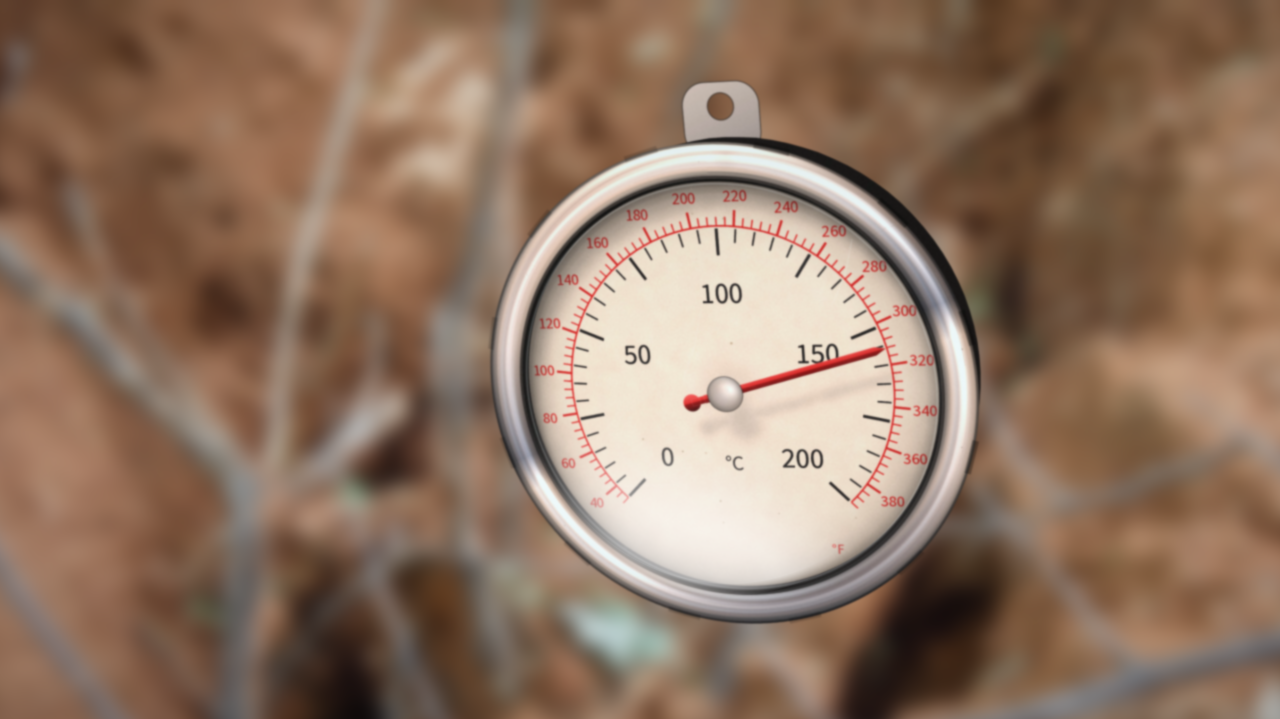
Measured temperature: 155 °C
